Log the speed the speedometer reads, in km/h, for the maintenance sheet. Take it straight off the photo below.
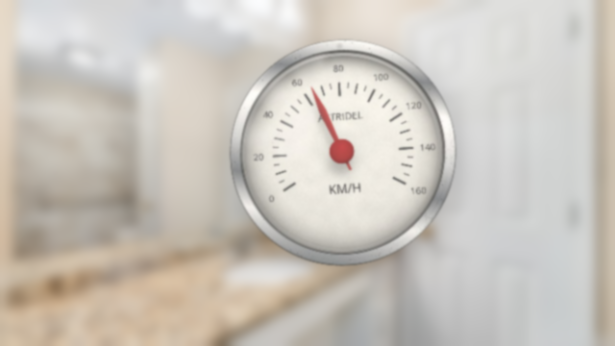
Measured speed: 65 km/h
